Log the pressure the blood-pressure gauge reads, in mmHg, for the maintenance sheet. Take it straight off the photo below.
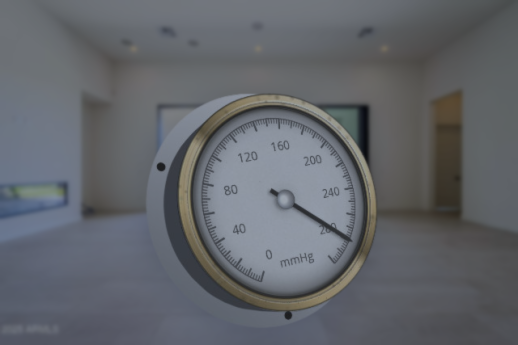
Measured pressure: 280 mmHg
